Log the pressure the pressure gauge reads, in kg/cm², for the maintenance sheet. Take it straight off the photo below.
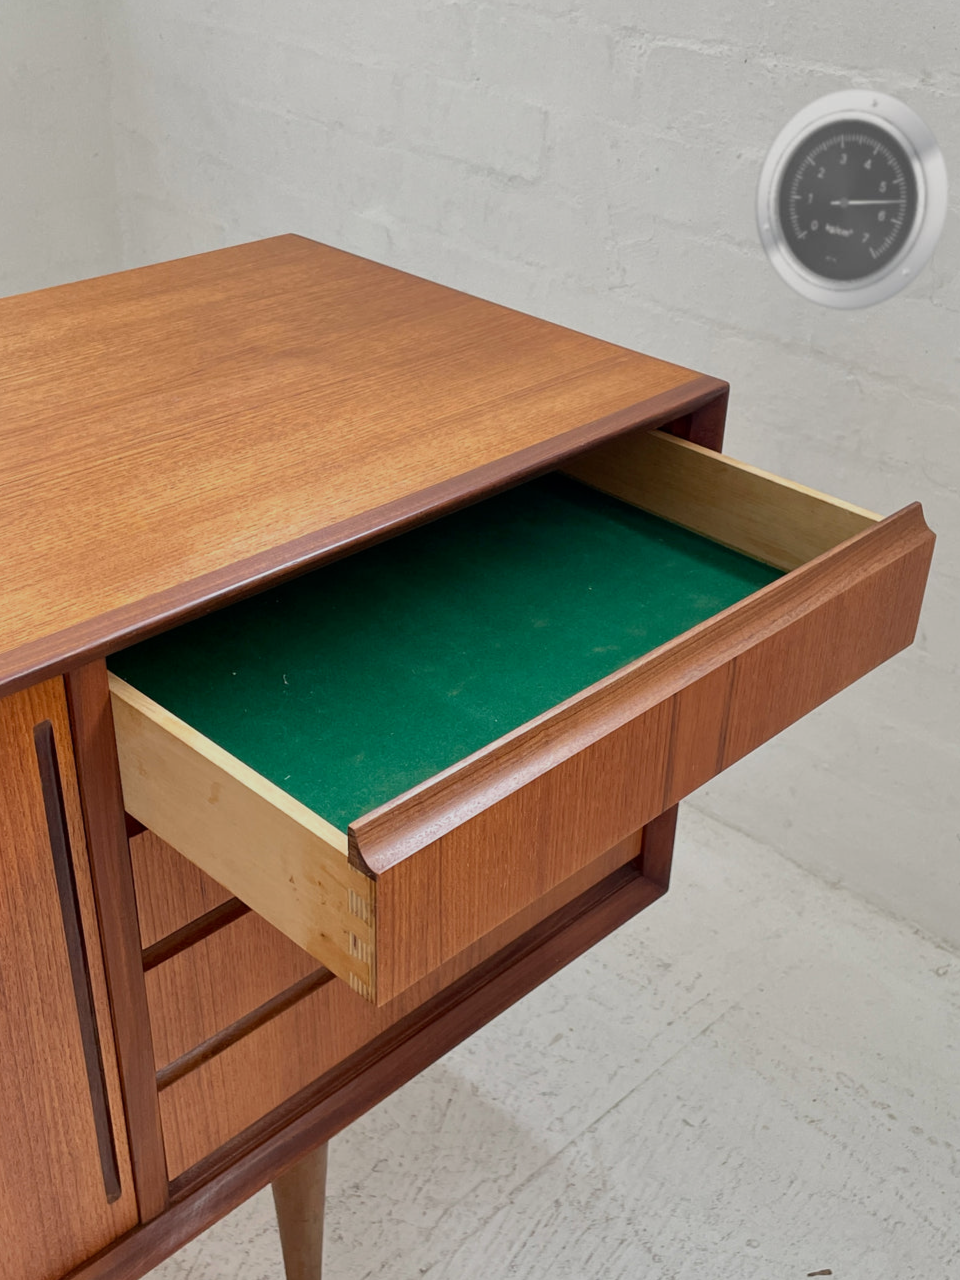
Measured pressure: 5.5 kg/cm²
